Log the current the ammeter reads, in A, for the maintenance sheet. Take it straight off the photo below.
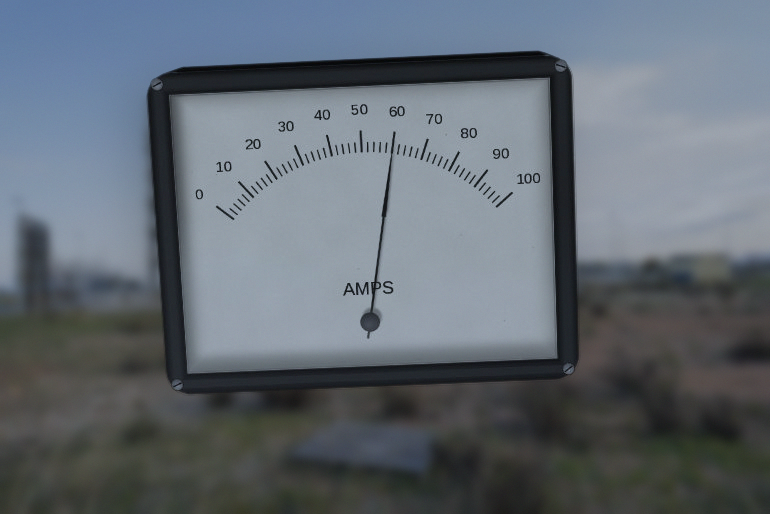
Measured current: 60 A
